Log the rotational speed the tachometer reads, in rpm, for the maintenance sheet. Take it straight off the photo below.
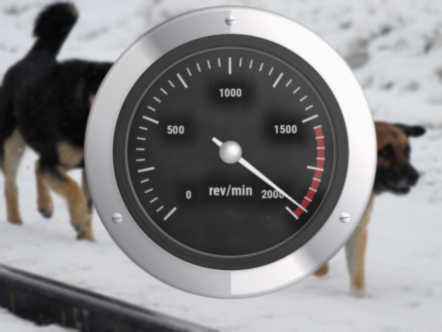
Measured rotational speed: 1950 rpm
